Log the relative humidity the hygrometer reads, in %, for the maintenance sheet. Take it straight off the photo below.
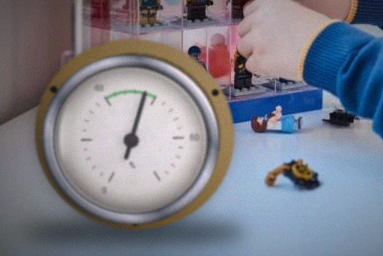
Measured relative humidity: 56 %
